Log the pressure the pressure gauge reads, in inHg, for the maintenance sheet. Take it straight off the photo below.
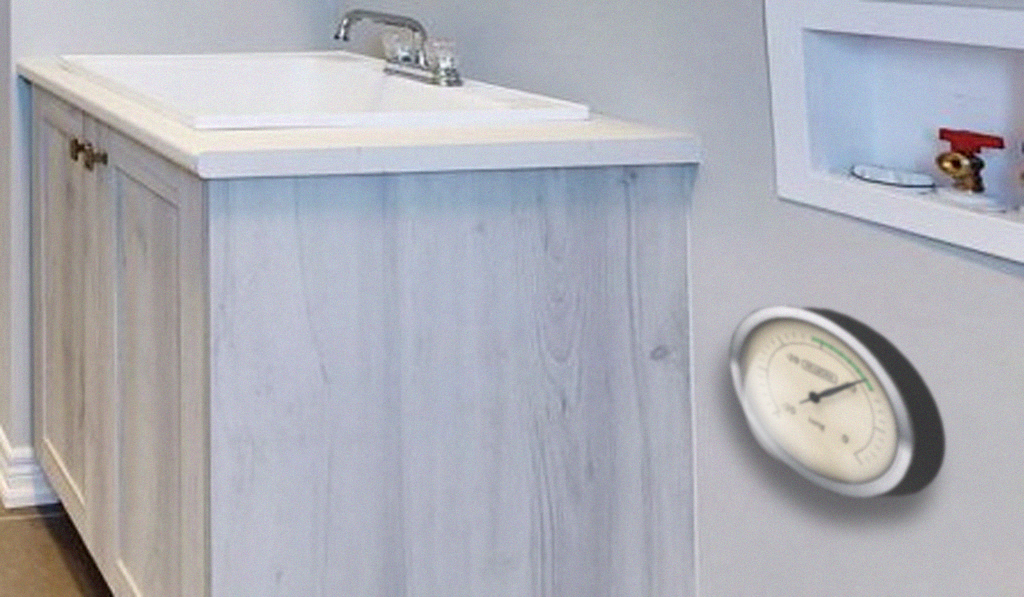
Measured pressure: -10 inHg
